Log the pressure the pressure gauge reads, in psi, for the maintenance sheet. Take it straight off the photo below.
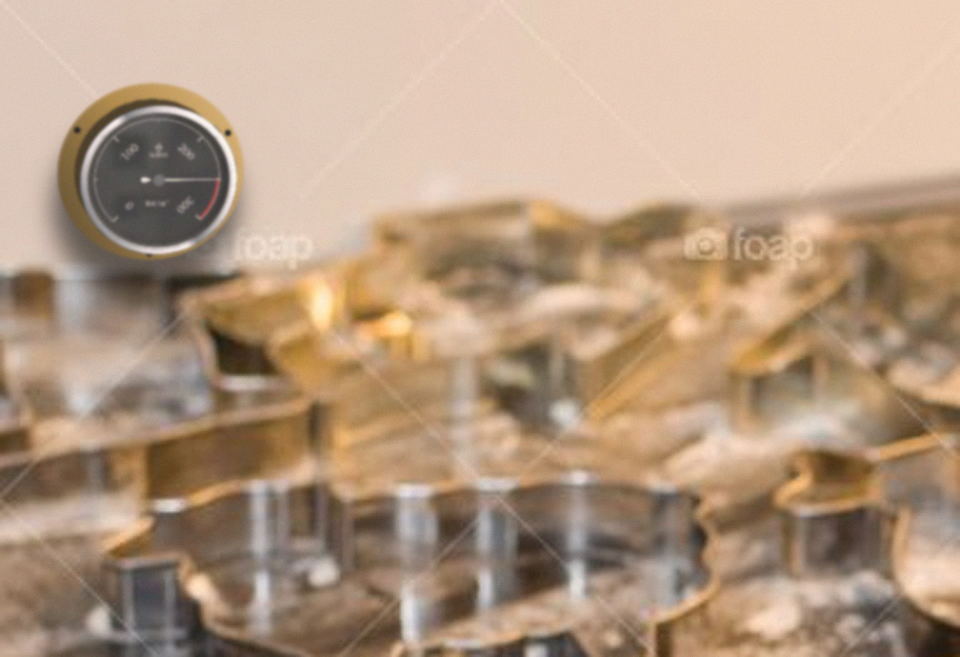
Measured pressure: 250 psi
